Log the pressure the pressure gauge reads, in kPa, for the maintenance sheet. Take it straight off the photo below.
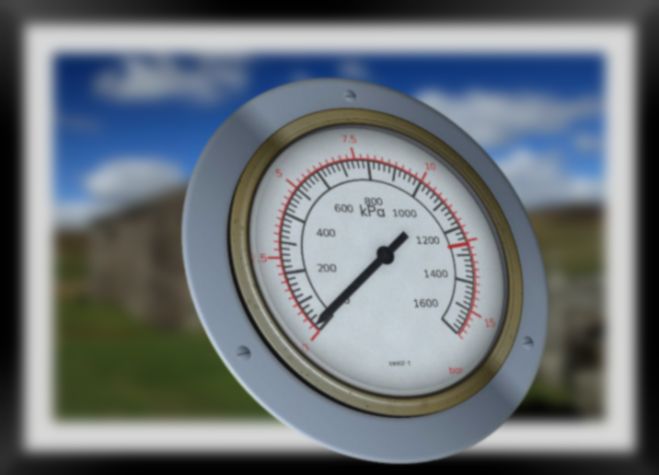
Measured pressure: 20 kPa
